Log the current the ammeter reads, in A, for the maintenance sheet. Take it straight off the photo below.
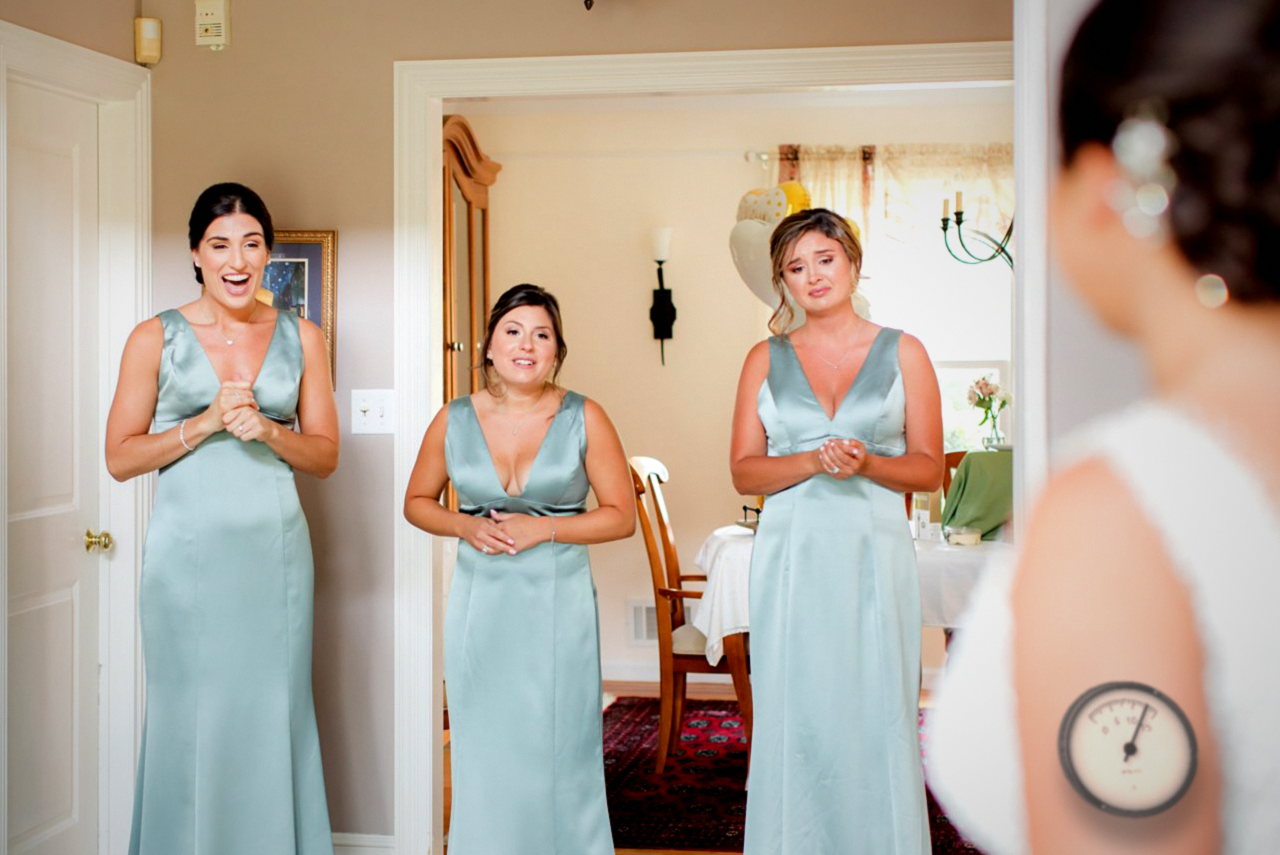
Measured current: 12.5 A
